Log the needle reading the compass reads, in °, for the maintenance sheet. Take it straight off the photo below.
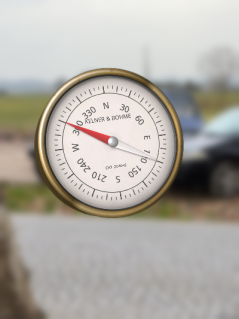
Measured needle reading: 300 °
